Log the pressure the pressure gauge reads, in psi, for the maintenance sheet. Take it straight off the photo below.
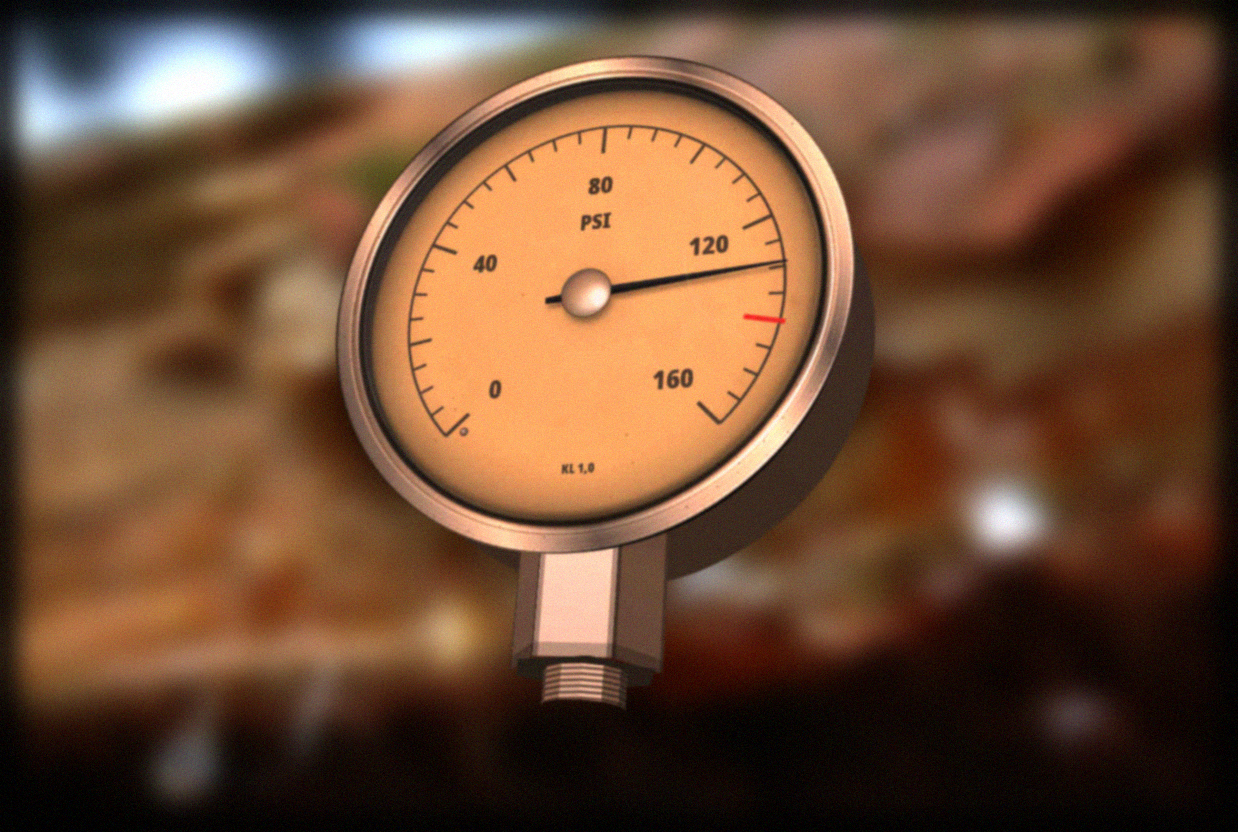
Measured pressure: 130 psi
